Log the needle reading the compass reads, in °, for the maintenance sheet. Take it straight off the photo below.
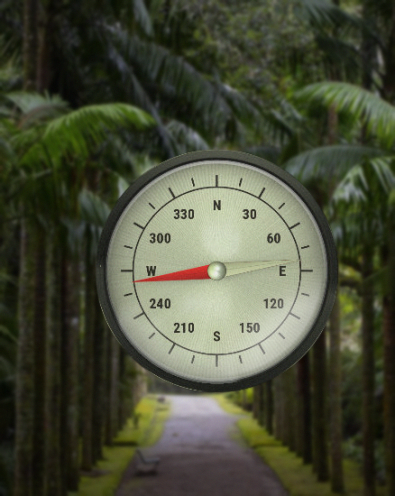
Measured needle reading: 262.5 °
